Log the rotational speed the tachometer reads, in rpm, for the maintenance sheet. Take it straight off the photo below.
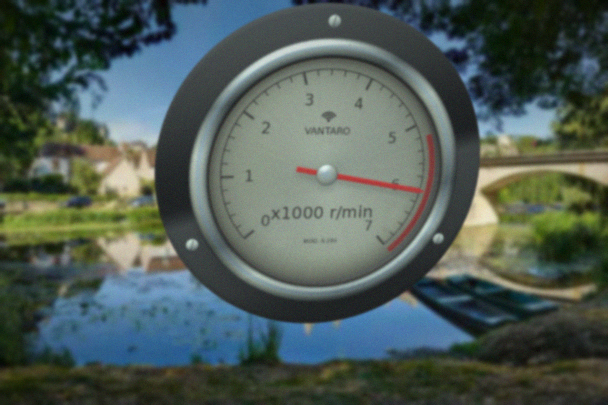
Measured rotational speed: 6000 rpm
